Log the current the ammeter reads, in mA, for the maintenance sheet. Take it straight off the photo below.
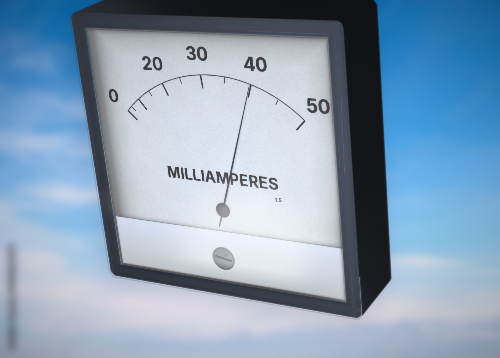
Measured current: 40 mA
